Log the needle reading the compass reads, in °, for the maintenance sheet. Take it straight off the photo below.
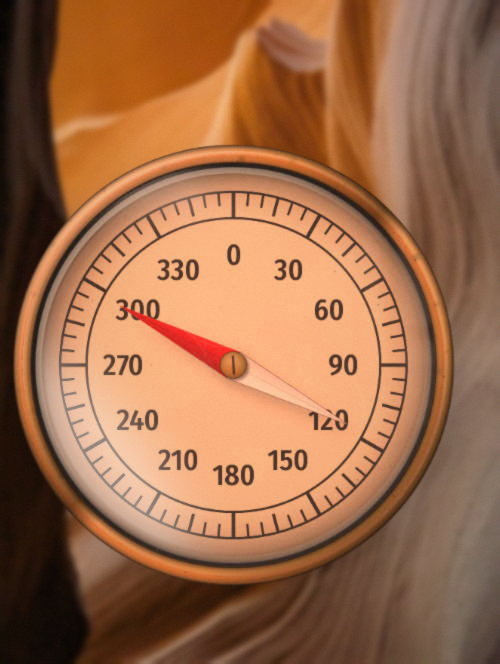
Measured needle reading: 297.5 °
